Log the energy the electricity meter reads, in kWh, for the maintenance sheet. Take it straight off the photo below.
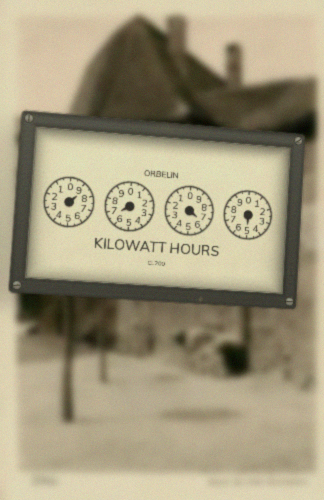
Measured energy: 8665 kWh
